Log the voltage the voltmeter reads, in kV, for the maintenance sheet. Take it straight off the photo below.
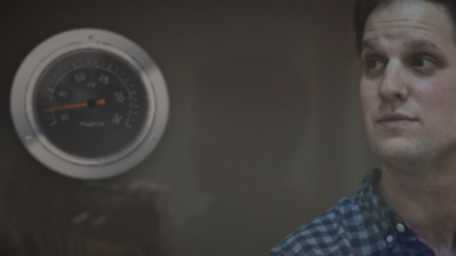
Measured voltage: 2 kV
